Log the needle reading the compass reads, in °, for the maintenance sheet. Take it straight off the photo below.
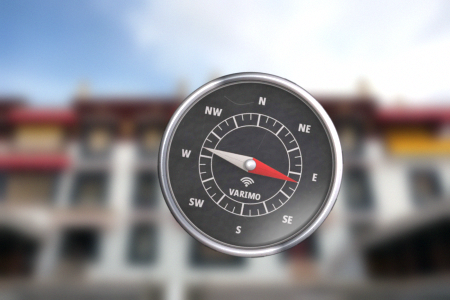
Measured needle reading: 100 °
